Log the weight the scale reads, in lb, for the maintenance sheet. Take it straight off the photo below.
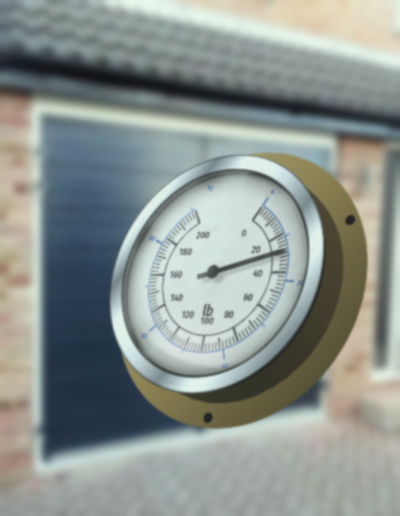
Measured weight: 30 lb
